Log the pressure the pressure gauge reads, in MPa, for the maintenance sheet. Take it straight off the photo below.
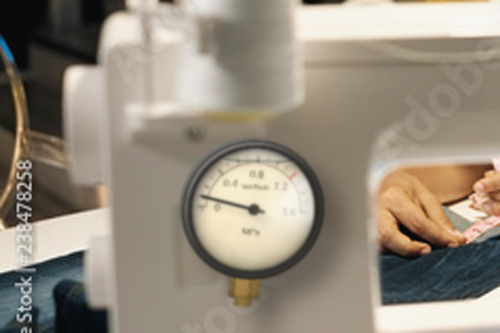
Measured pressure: 0.1 MPa
